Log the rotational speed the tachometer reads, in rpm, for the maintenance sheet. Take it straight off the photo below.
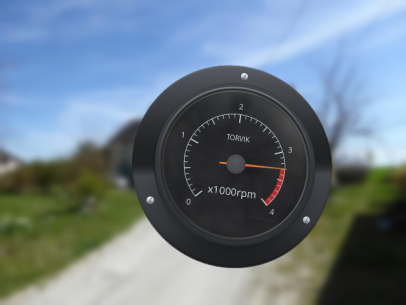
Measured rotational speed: 3300 rpm
